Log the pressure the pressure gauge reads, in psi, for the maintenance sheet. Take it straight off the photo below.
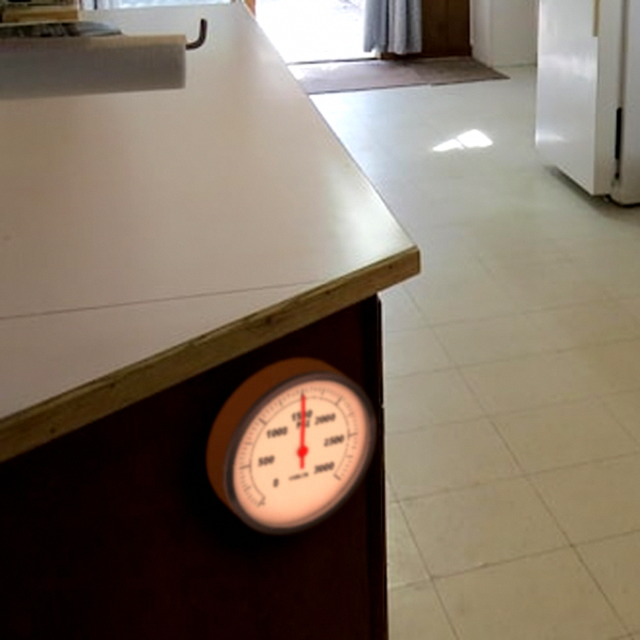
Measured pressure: 1500 psi
